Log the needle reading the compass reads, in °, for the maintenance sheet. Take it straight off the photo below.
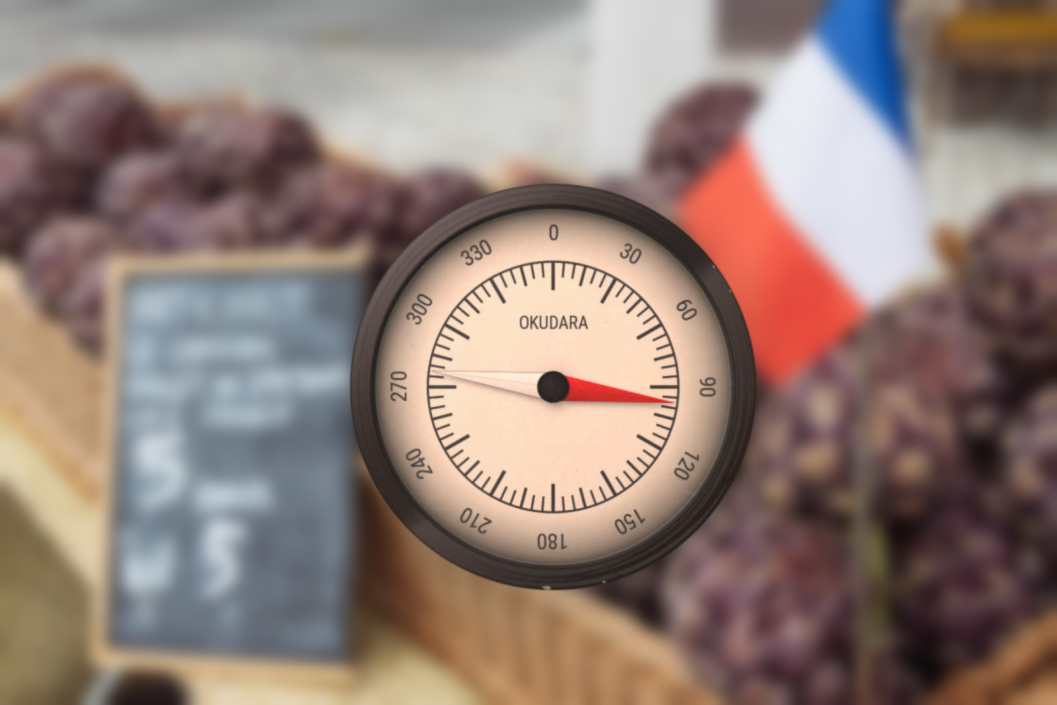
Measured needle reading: 97.5 °
